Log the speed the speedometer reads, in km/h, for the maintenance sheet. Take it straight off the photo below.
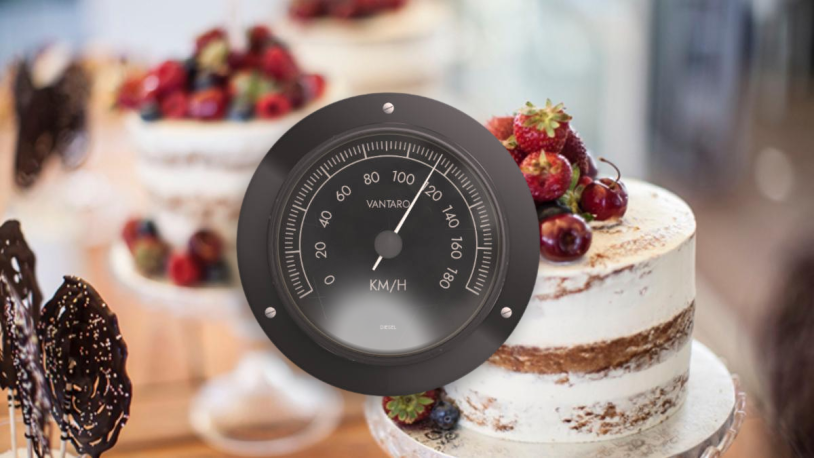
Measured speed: 114 km/h
